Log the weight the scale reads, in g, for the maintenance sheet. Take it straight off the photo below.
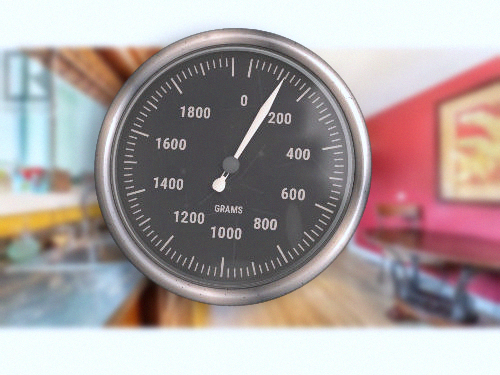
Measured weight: 120 g
